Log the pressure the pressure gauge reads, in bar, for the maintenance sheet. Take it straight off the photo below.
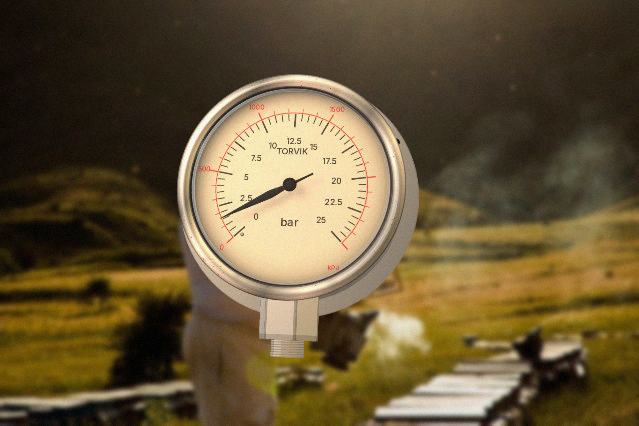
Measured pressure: 1.5 bar
